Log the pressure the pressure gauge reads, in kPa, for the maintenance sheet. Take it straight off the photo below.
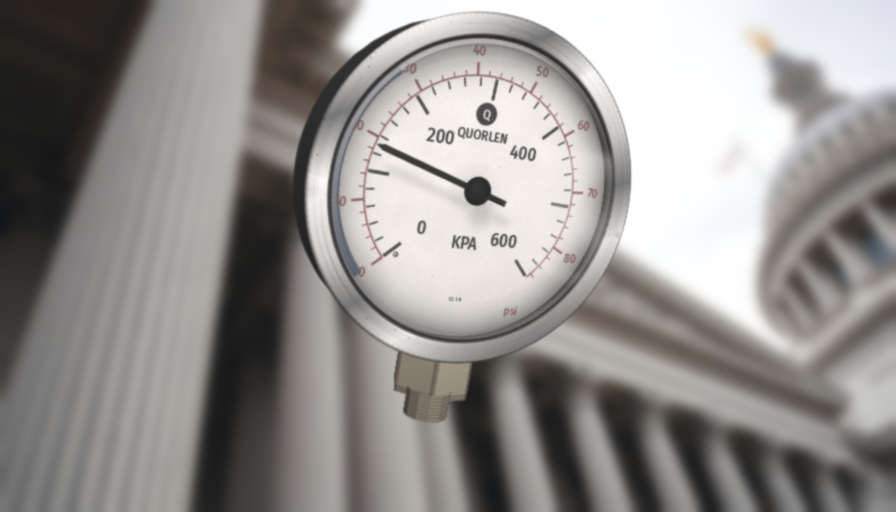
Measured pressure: 130 kPa
